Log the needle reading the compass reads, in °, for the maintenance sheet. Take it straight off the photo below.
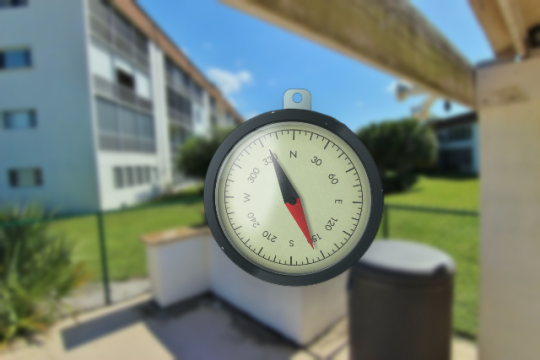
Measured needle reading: 155 °
